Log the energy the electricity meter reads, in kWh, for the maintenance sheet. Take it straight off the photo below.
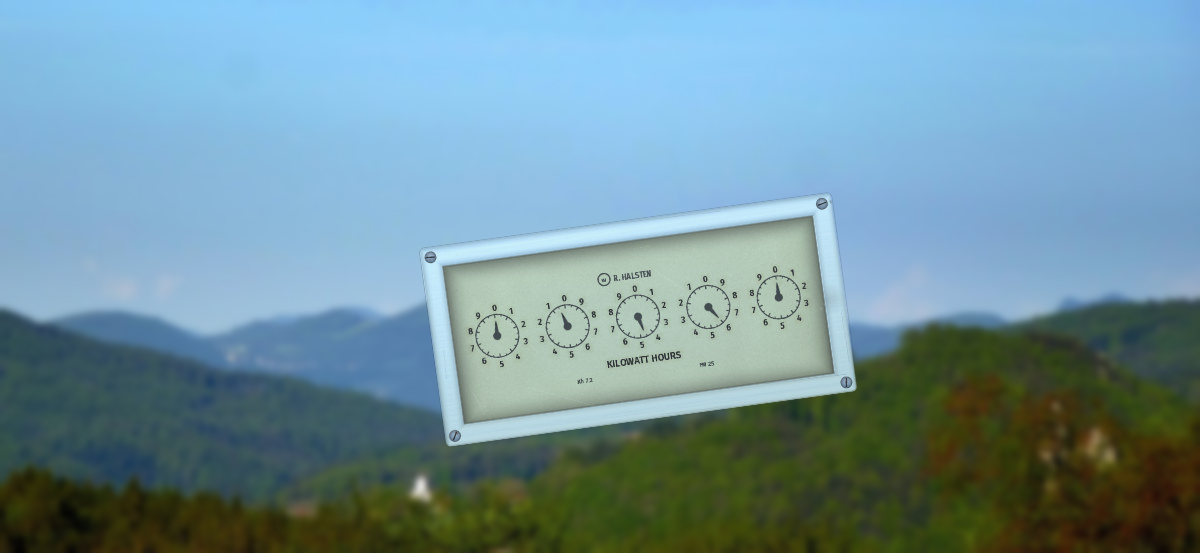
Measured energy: 460 kWh
